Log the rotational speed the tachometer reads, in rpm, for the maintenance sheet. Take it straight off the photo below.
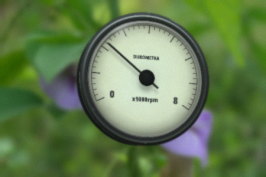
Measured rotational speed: 2200 rpm
